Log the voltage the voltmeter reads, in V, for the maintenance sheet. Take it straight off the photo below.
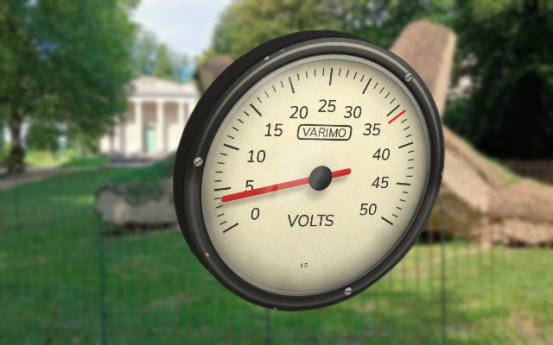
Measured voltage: 4 V
